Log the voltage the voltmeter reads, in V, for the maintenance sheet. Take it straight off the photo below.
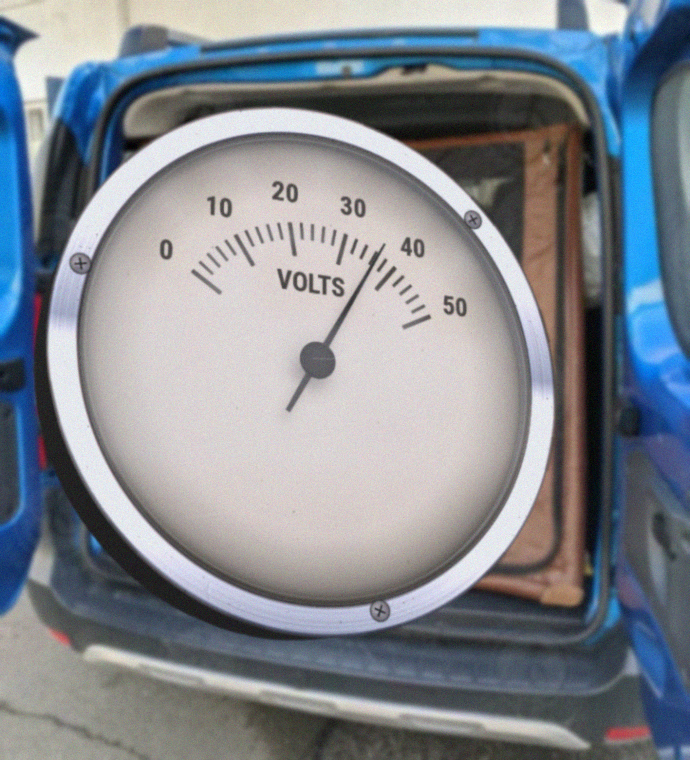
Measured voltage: 36 V
